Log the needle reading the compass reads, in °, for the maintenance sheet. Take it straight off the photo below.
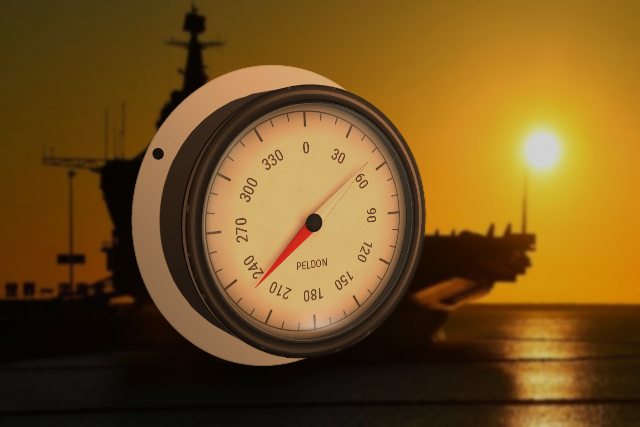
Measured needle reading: 230 °
